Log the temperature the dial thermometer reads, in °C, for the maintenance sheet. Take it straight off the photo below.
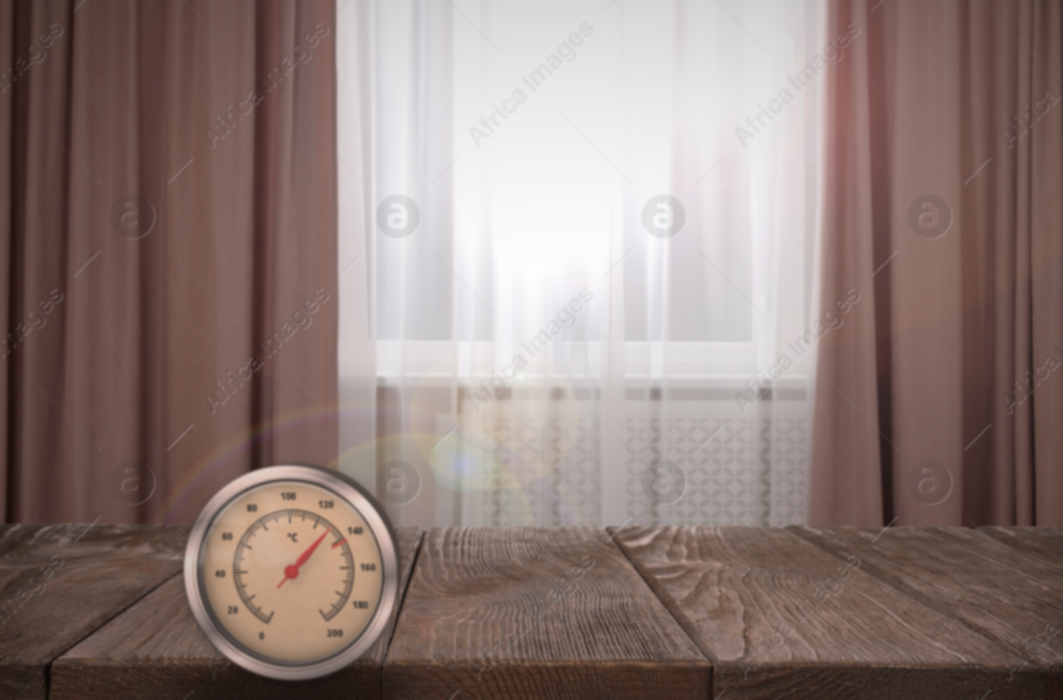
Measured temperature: 130 °C
